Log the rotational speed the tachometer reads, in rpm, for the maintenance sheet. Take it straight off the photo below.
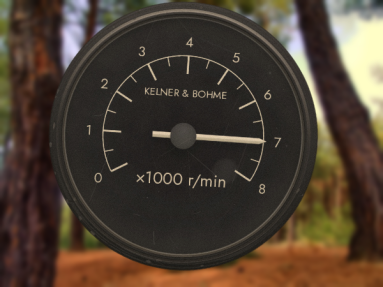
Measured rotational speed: 7000 rpm
